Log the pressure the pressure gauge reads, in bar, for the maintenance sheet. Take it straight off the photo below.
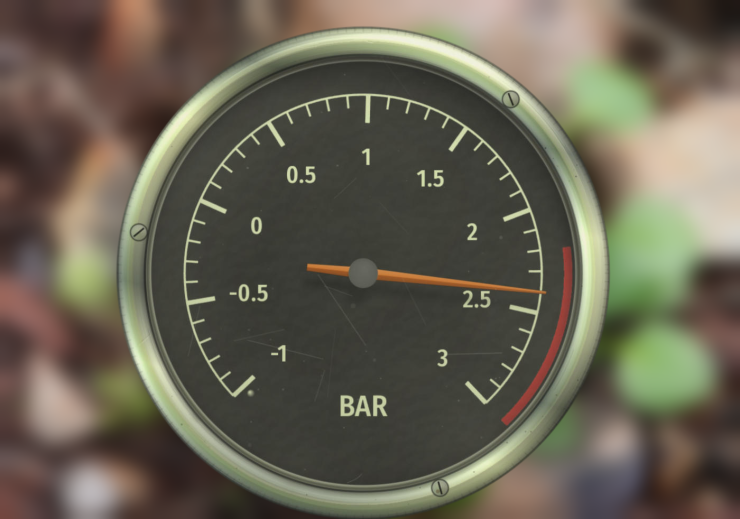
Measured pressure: 2.4 bar
